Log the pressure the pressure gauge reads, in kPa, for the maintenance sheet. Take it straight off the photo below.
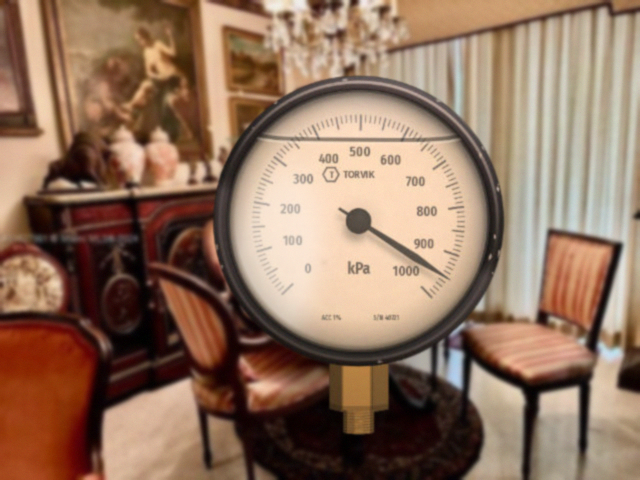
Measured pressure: 950 kPa
